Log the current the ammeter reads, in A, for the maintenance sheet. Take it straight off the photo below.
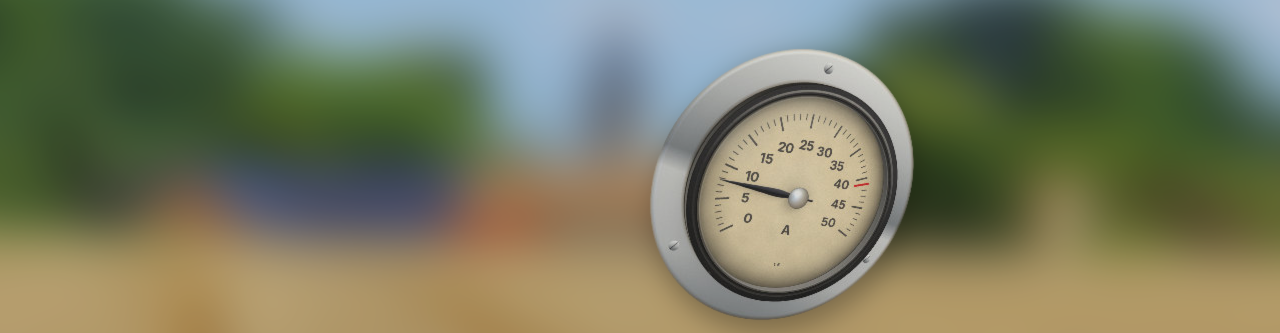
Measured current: 8 A
